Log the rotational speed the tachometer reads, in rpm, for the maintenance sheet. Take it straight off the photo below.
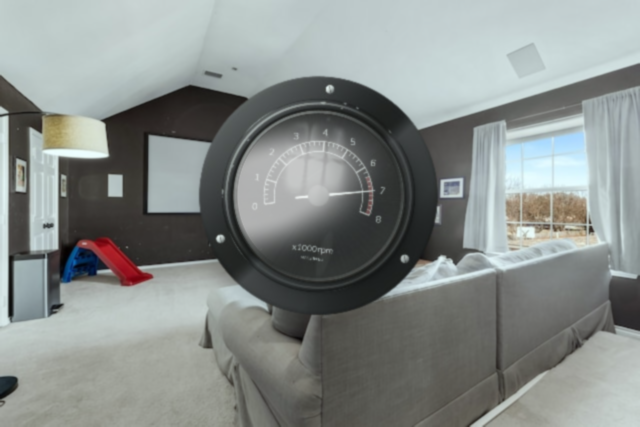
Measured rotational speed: 7000 rpm
